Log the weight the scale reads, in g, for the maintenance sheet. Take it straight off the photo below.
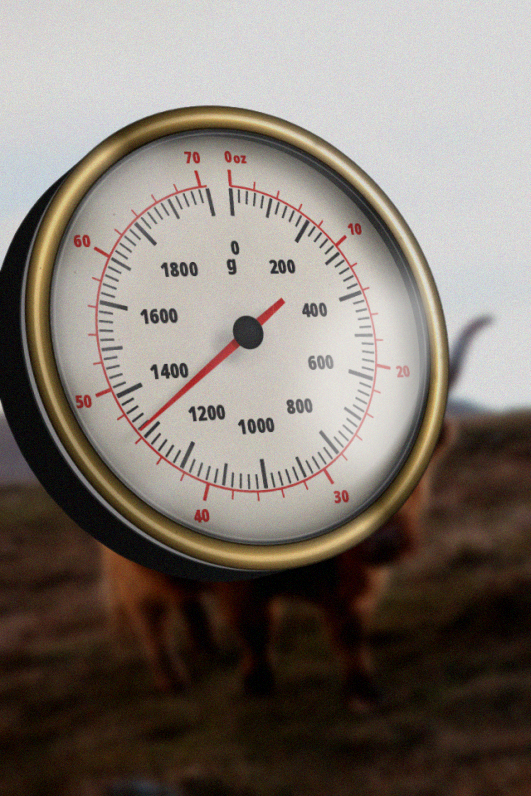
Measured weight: 1320 g
